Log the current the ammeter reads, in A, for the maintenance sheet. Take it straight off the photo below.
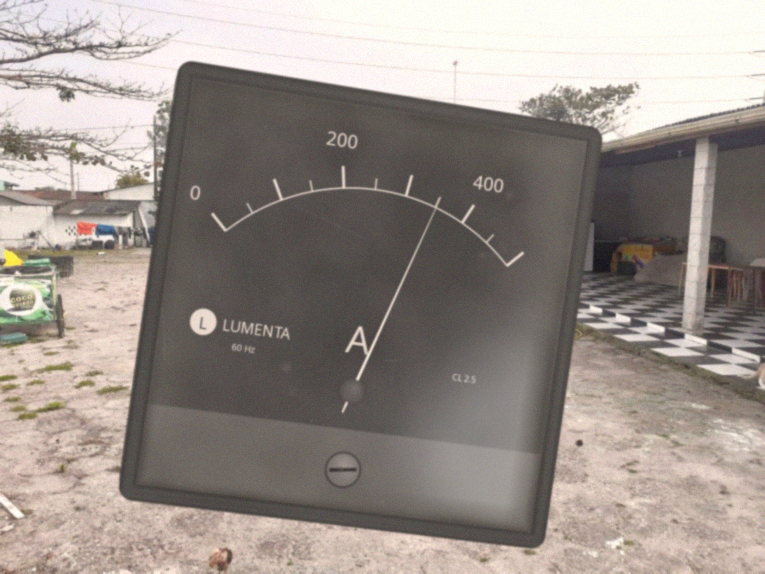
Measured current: 350 A
